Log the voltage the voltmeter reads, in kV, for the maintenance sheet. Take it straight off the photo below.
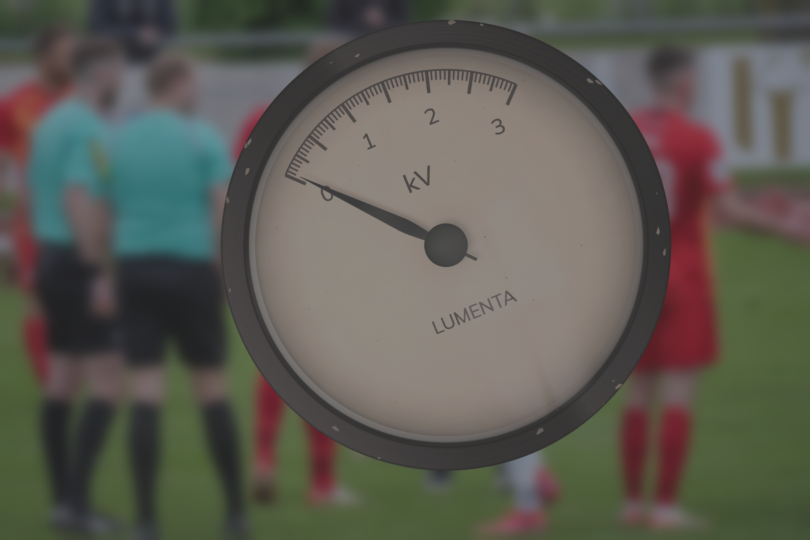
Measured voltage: 0.05 kV
